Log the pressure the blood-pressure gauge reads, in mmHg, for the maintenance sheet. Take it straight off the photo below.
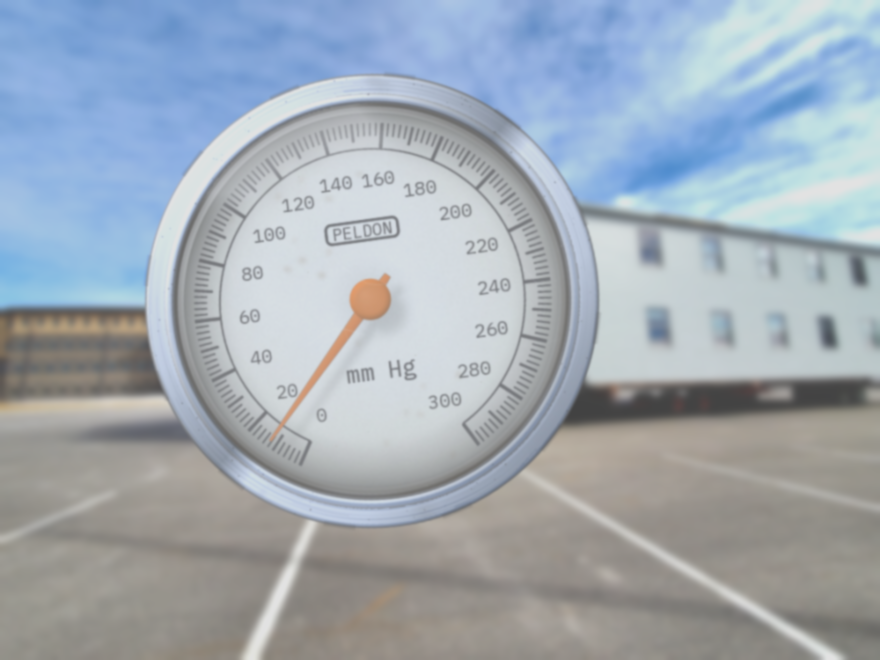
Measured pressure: 12 mmHg
